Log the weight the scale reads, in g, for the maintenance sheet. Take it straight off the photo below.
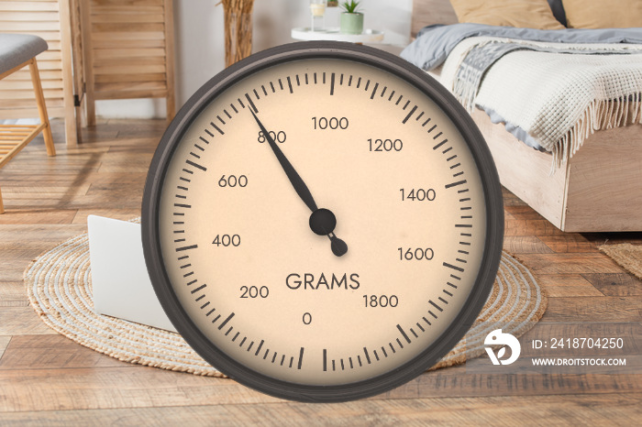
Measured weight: 790 g
